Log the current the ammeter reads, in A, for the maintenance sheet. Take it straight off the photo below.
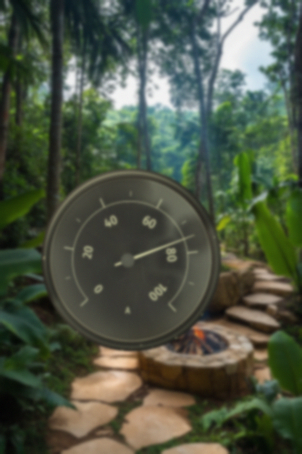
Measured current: 75 A
